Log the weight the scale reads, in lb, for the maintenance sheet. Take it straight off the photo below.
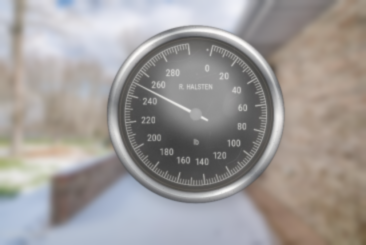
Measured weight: 250 lb
